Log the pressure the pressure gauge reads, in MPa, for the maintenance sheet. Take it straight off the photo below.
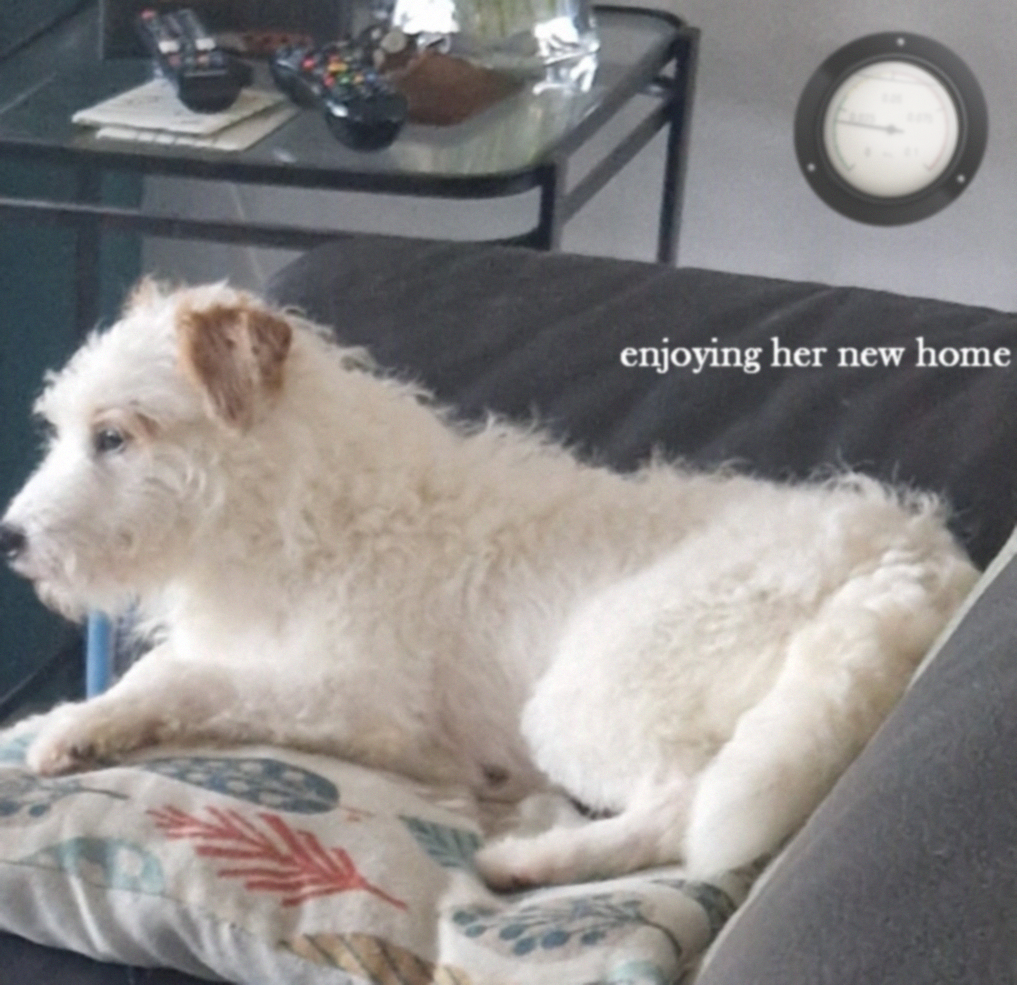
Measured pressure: 0.02 MPa
